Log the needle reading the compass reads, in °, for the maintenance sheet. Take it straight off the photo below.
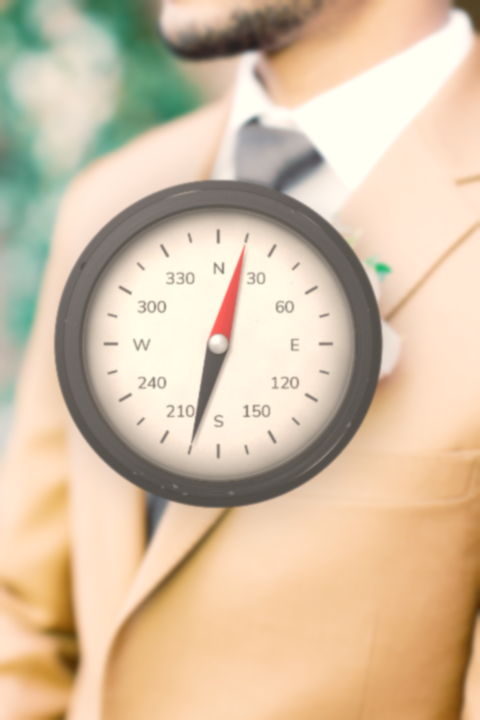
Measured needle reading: 15 °
